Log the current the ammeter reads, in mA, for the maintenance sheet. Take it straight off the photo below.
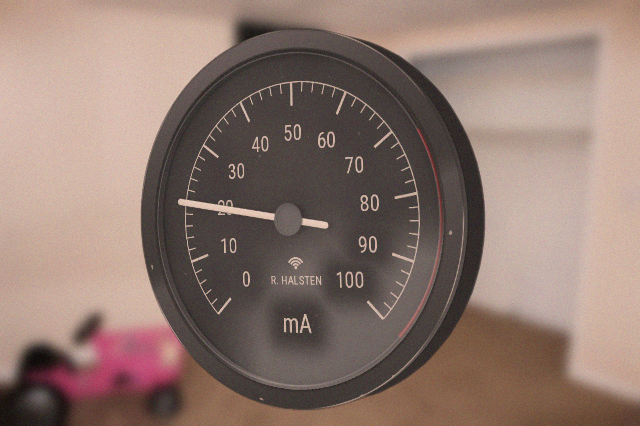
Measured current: 20 mA
